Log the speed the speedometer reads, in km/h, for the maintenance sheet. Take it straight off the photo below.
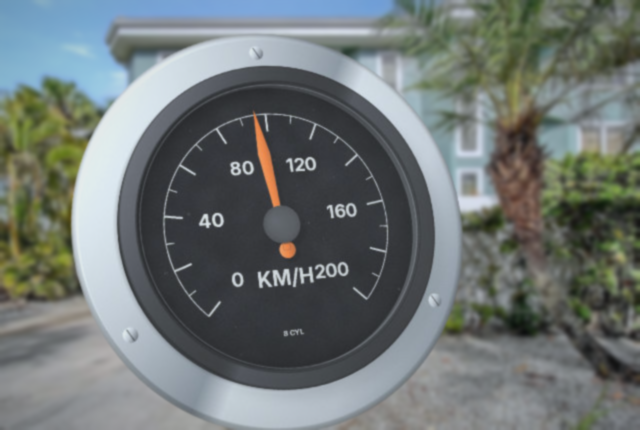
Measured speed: 95 km/h
